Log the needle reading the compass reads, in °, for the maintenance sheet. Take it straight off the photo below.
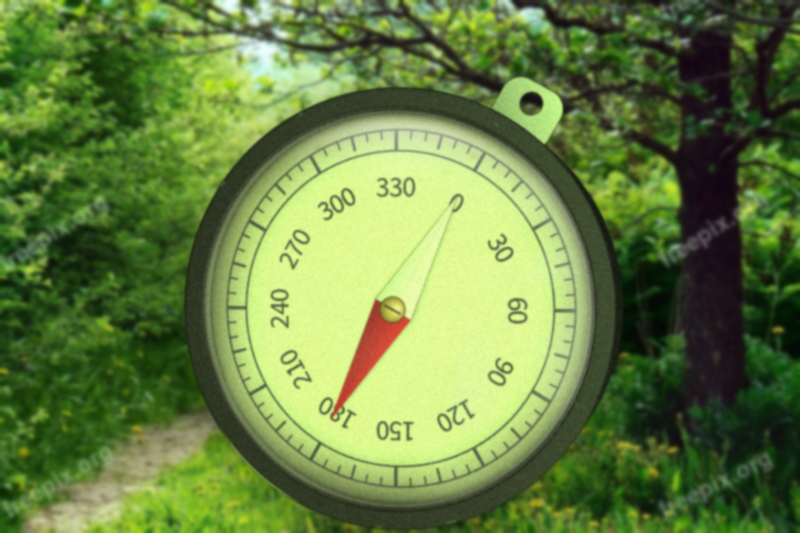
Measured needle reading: 180 °
